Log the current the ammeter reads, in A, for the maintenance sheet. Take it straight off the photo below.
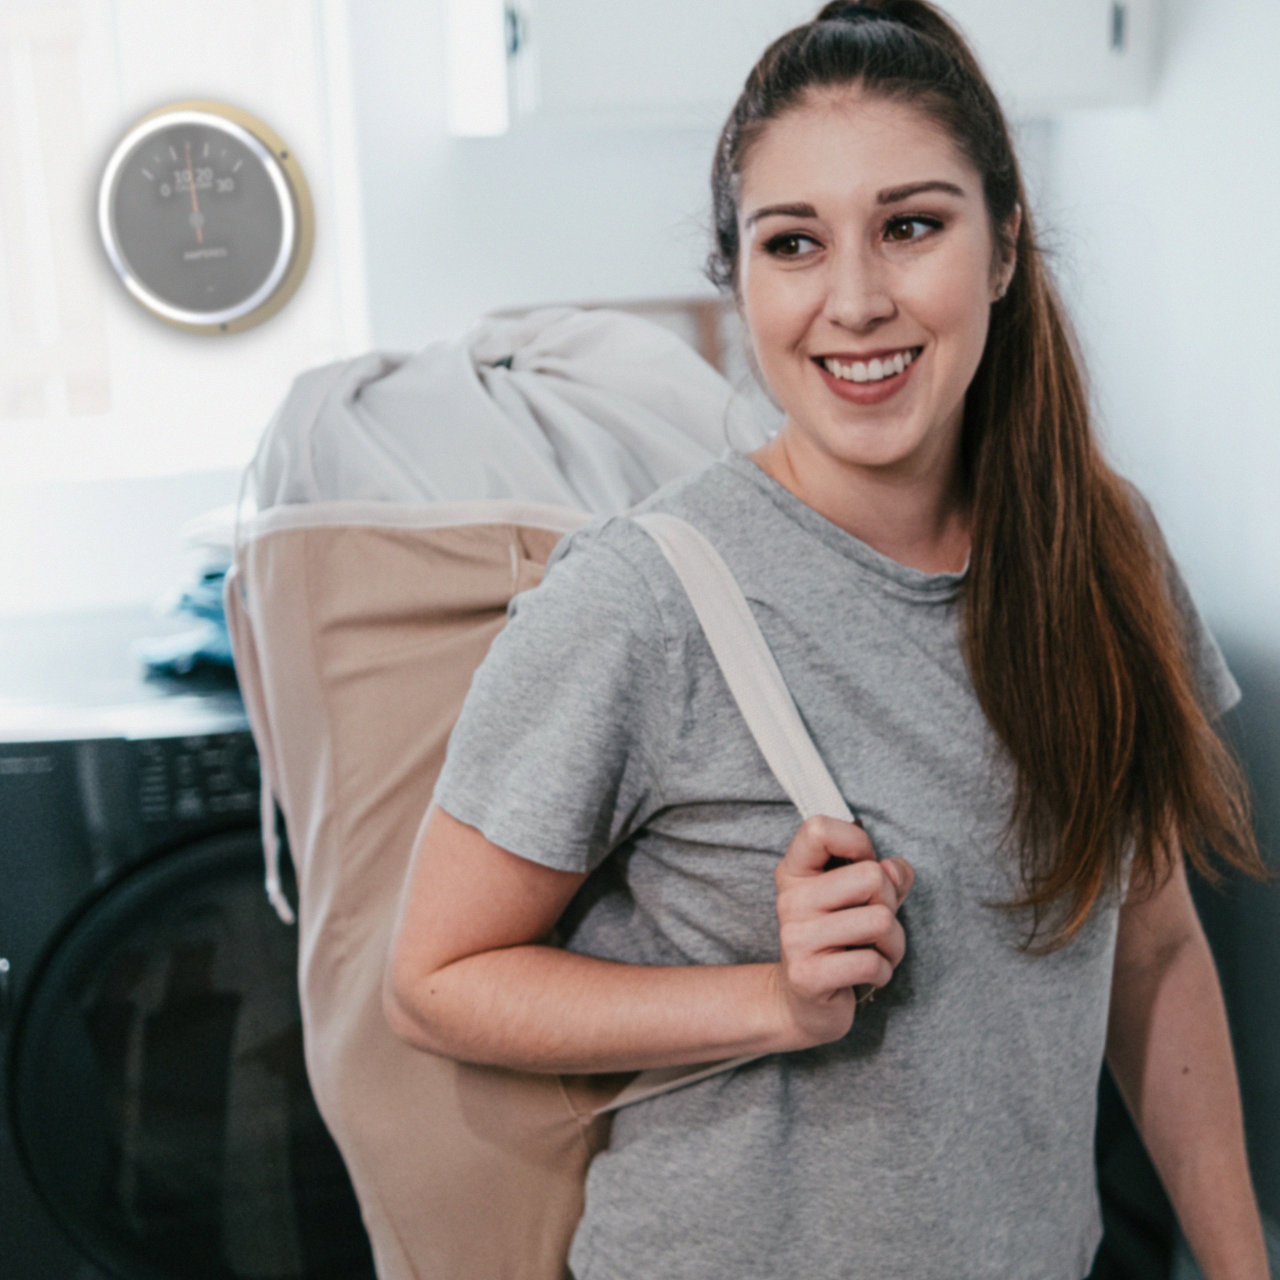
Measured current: 15 A
